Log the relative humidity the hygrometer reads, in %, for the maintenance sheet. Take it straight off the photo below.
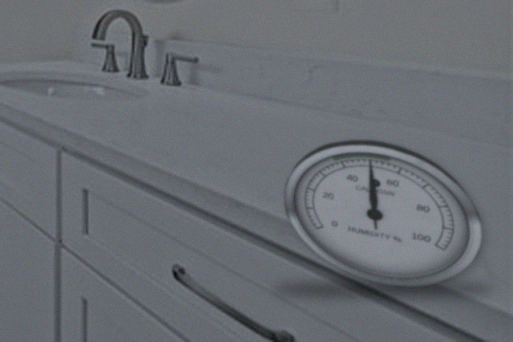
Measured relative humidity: 50 %
